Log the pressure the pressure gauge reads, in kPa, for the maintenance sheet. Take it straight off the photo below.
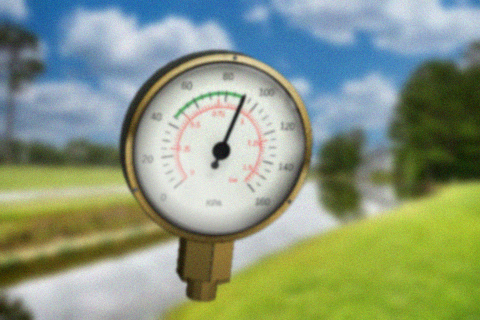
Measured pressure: 90 kPa
